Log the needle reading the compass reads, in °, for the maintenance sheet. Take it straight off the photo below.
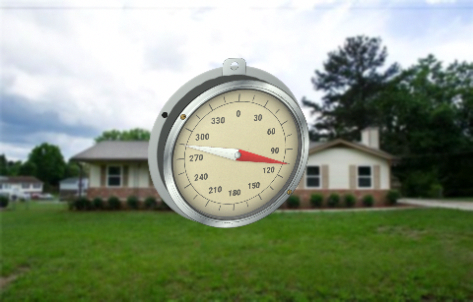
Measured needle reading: 105 °
